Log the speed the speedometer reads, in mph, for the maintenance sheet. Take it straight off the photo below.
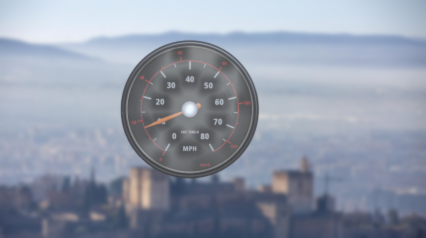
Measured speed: 10 mph
